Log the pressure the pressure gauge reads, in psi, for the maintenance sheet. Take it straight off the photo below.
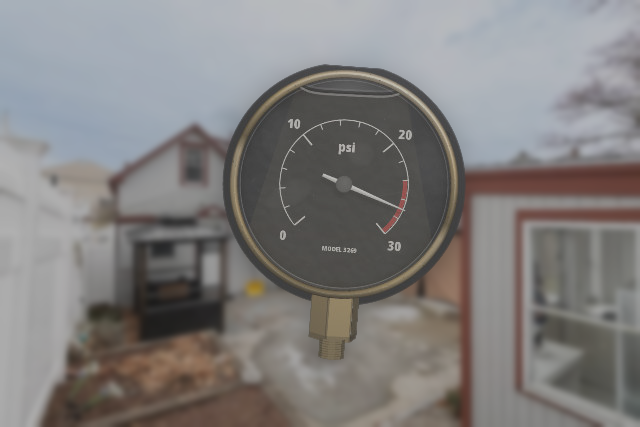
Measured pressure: 27 psi
